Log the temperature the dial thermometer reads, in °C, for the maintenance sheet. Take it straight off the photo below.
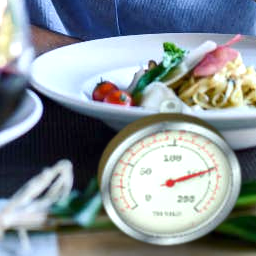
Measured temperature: 150 °C
